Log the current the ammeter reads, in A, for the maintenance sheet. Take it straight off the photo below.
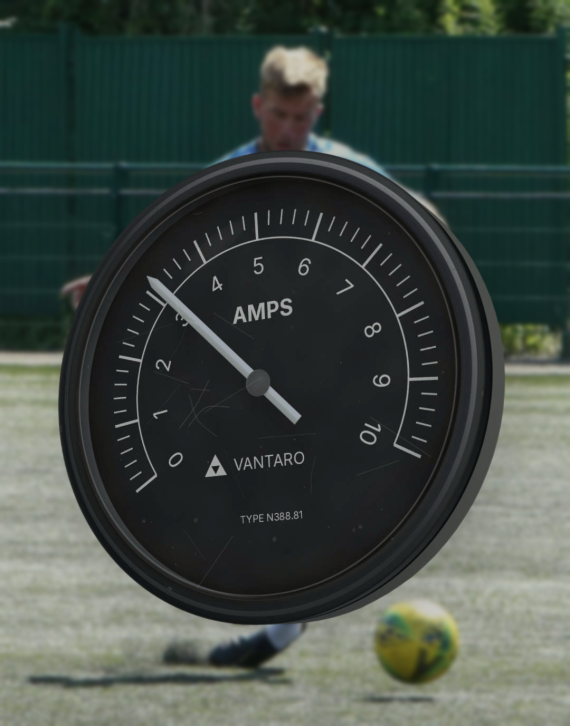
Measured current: 3.2 A
